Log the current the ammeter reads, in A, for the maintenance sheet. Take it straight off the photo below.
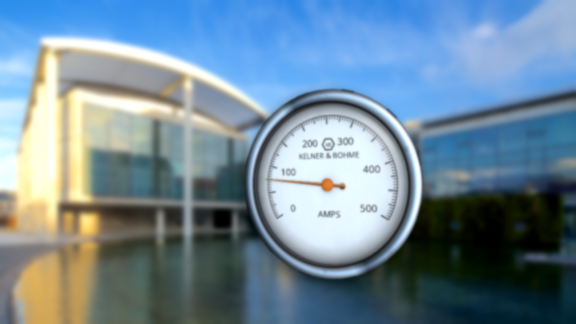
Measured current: 75 A
